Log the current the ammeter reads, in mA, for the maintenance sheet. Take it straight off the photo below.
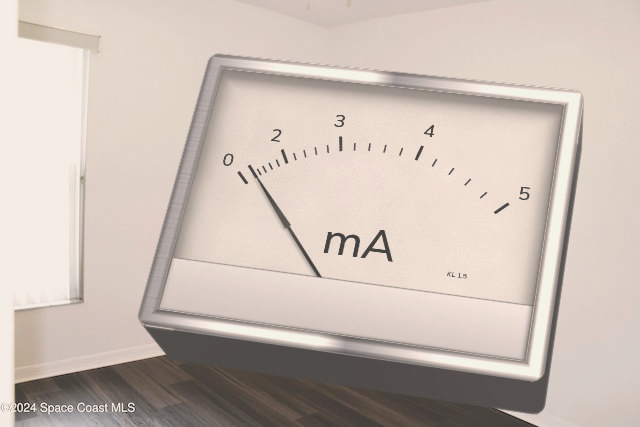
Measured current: 1 mA
